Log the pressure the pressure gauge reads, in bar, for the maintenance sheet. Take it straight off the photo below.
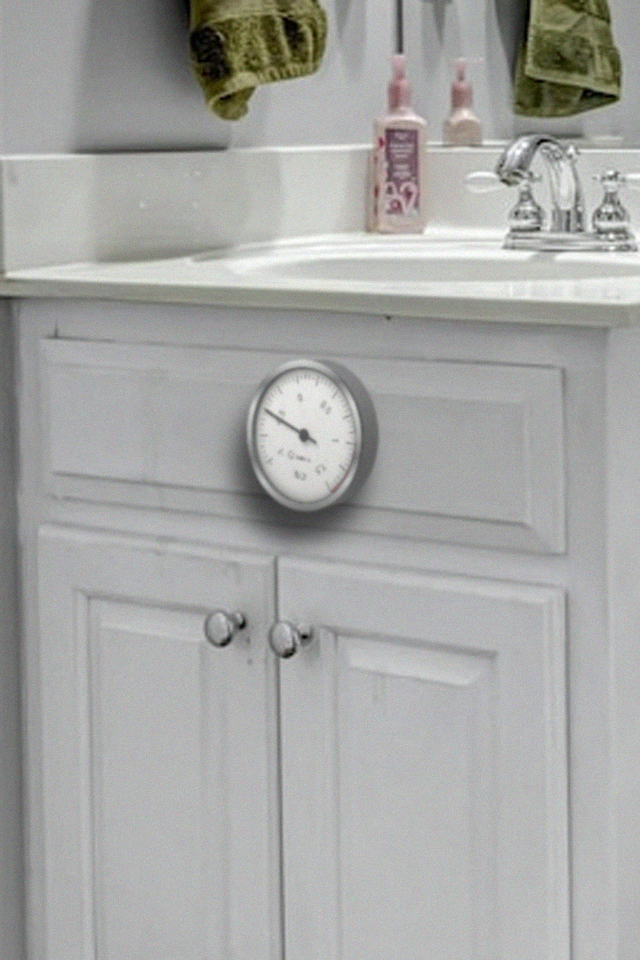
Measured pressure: -0.5 bar
